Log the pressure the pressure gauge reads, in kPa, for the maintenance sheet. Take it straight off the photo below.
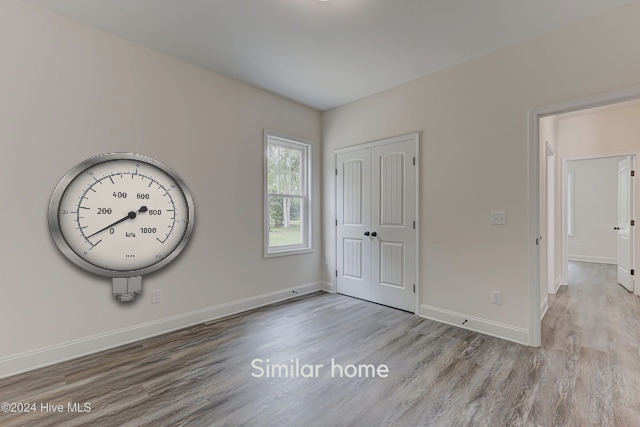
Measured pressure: 50 kPa
